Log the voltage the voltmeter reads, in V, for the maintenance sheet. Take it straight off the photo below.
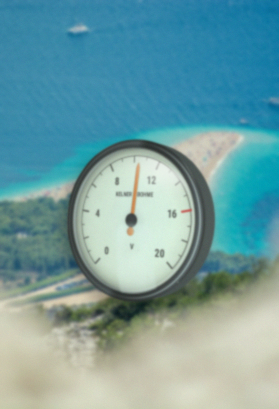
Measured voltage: 10.5 V
